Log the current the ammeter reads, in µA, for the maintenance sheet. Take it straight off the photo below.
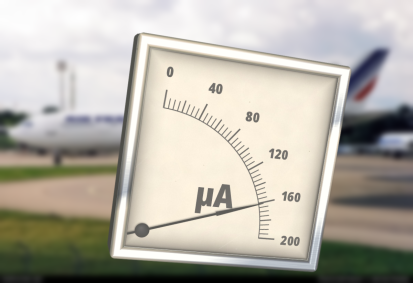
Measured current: 160 µA
